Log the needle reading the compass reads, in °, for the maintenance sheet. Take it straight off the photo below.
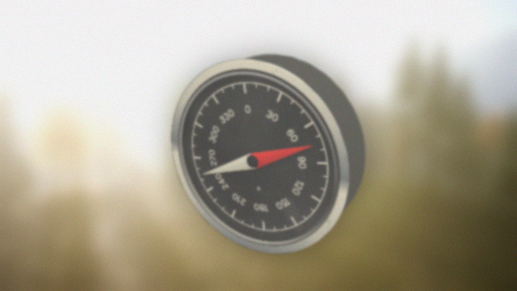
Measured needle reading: 75 °
